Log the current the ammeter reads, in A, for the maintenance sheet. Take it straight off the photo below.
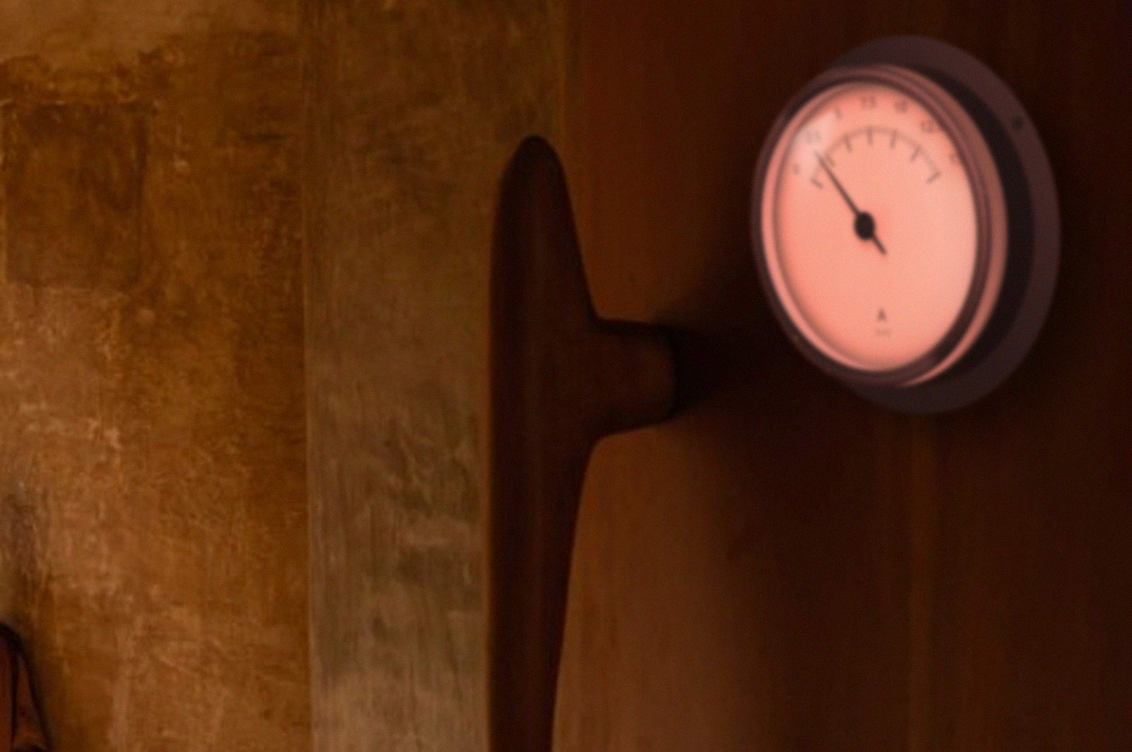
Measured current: 2.5 A
